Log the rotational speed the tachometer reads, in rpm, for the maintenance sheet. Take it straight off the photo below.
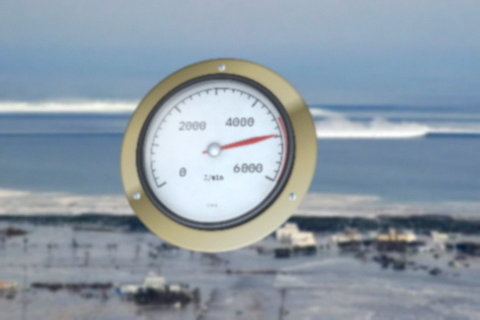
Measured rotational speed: 5000 rpm
